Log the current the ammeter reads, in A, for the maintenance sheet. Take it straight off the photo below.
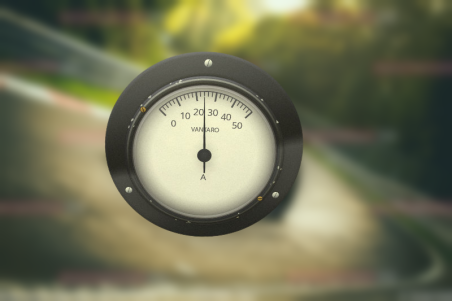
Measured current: 24 A
